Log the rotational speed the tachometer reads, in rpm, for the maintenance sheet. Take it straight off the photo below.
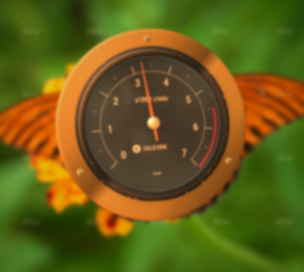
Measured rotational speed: 3250 rpm
